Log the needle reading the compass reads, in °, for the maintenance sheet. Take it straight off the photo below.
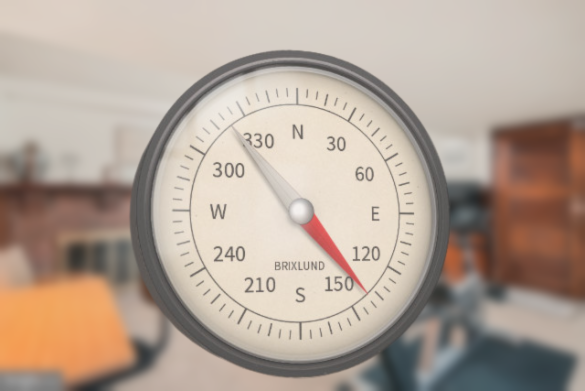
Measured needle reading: 140 °
